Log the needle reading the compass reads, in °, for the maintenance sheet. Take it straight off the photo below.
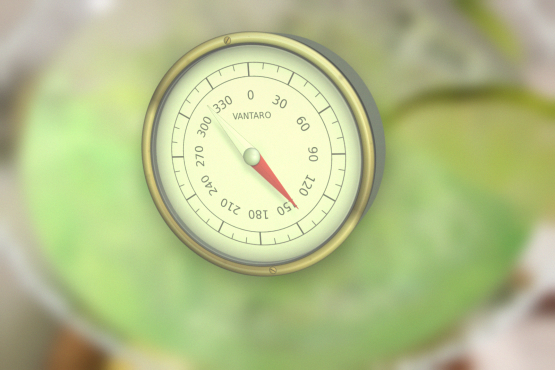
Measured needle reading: 140 °
